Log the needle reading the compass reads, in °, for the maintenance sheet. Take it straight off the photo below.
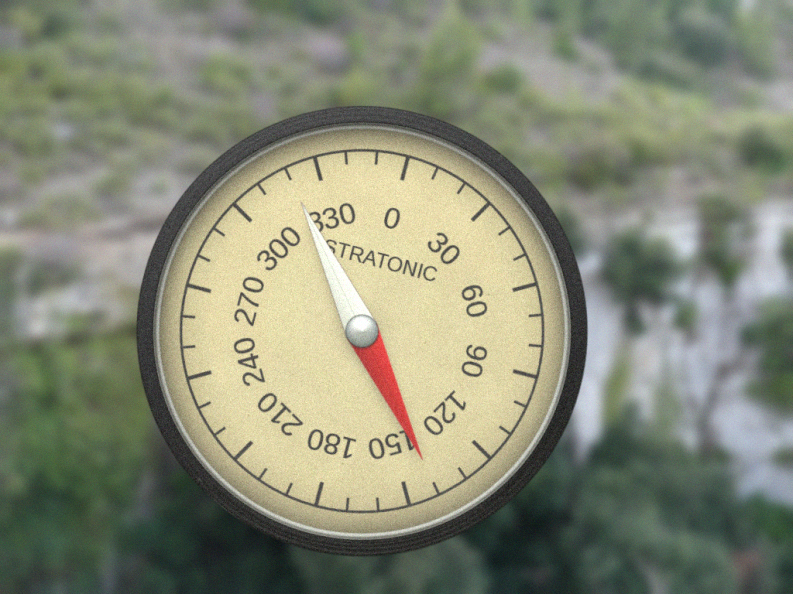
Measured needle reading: 140 °
